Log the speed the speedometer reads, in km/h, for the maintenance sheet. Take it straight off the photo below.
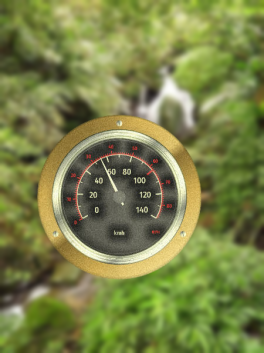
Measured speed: 55 km/h
